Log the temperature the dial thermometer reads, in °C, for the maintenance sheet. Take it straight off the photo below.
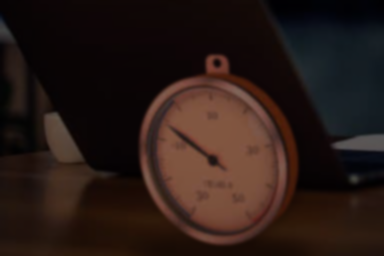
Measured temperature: -5 °C
